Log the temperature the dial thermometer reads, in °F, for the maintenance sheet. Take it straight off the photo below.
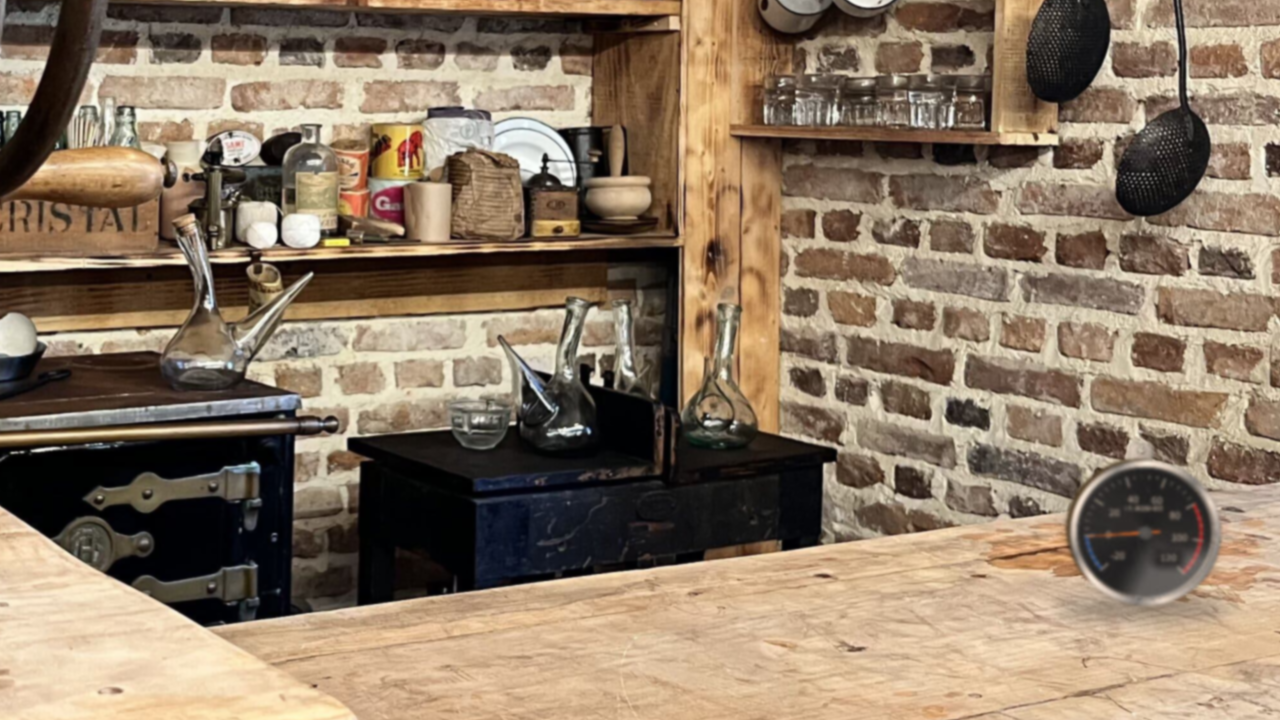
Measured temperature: 0 °F
